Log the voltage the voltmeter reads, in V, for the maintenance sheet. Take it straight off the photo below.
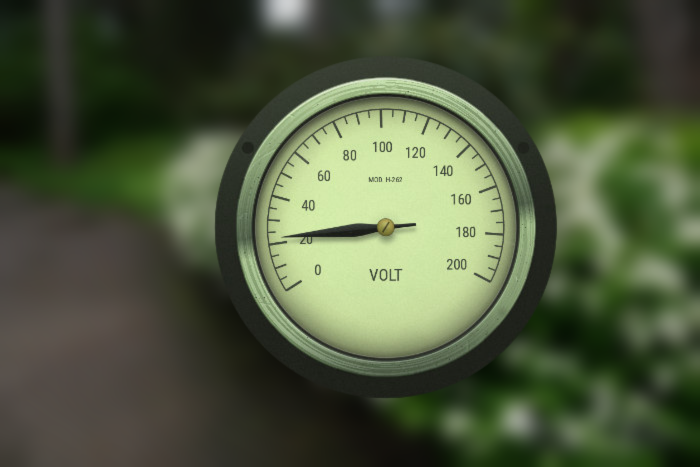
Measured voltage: 22.5 V
